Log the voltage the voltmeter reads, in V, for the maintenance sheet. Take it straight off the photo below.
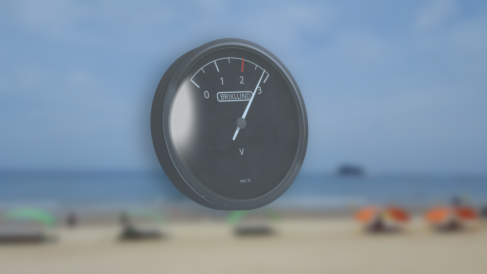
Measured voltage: 2.75 V
